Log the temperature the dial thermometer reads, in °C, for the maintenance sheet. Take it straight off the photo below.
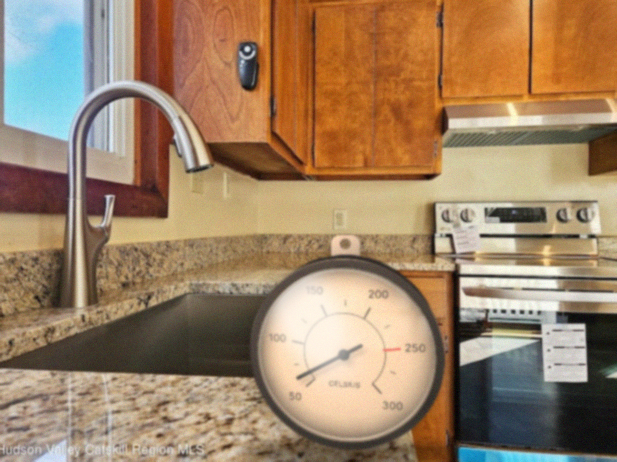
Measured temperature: 62.5 °C
